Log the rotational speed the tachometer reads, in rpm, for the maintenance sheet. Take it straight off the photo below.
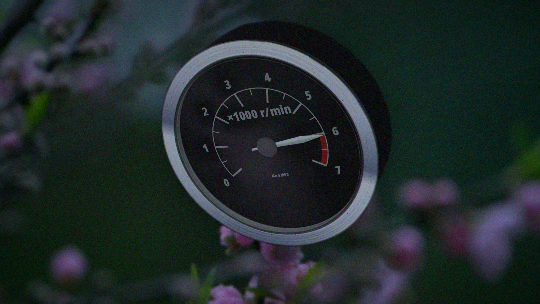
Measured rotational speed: 6000 rpm
